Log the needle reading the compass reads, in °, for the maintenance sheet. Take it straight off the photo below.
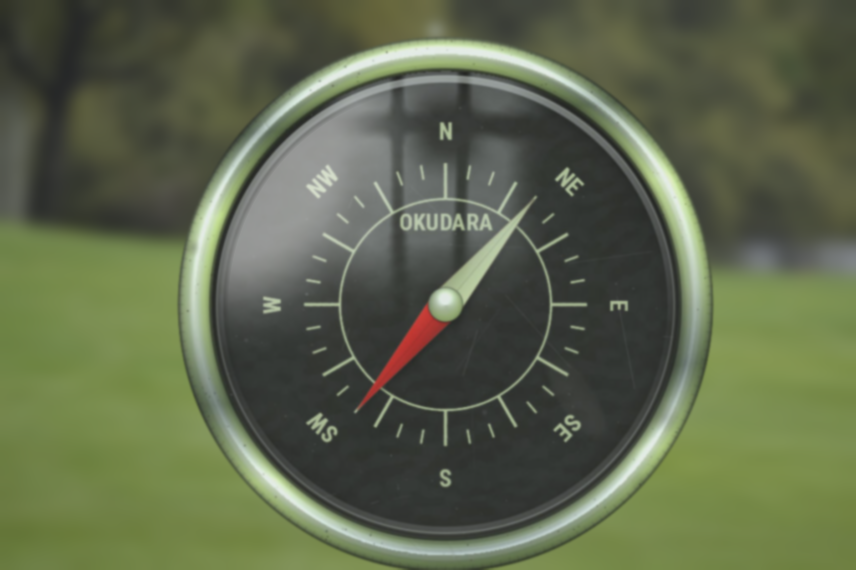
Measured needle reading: 220 °
